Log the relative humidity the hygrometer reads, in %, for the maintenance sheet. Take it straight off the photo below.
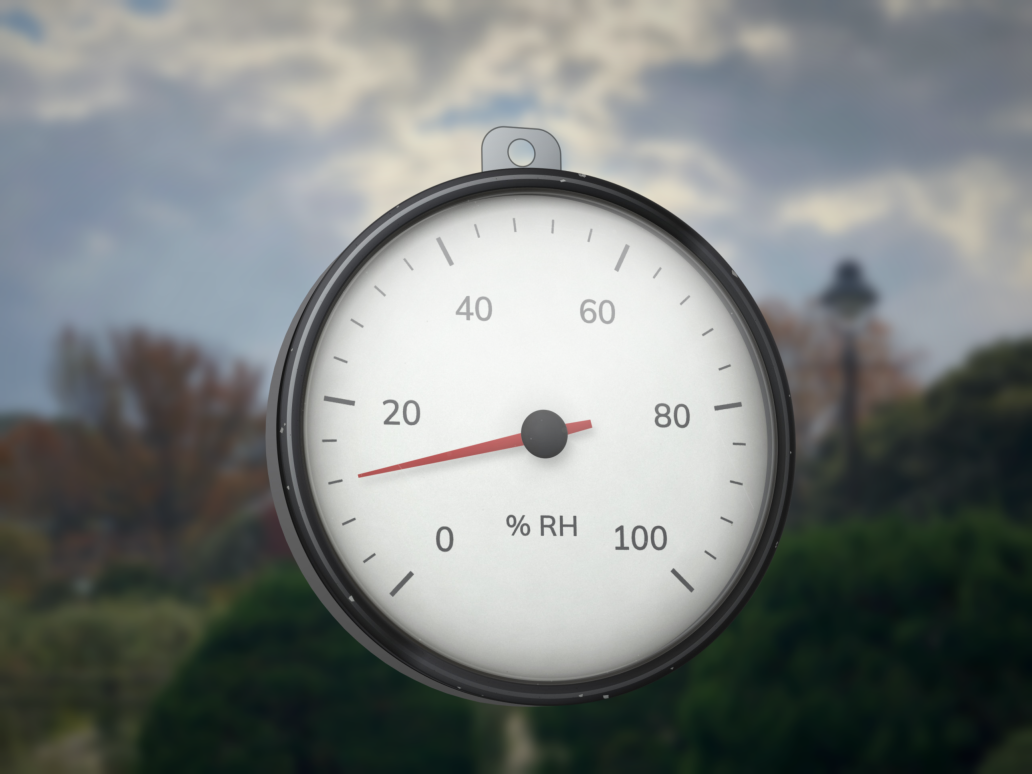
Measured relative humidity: 12 %
